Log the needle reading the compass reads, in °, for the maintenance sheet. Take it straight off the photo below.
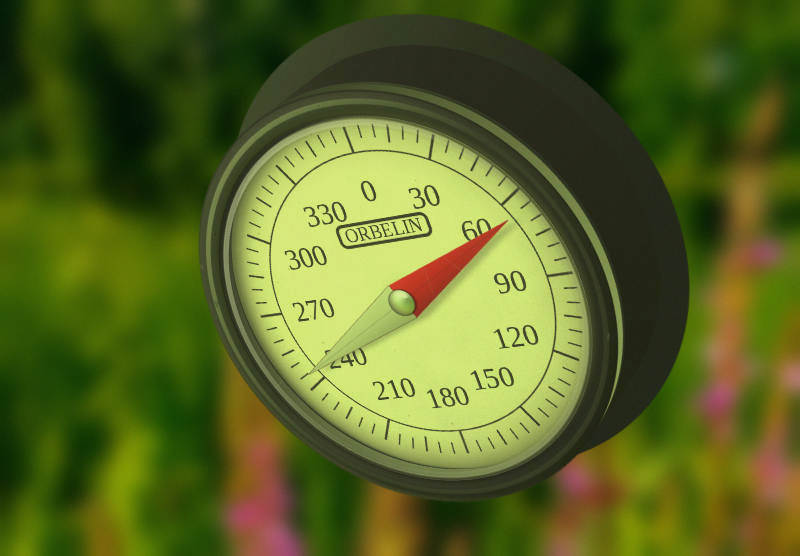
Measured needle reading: 65 °
